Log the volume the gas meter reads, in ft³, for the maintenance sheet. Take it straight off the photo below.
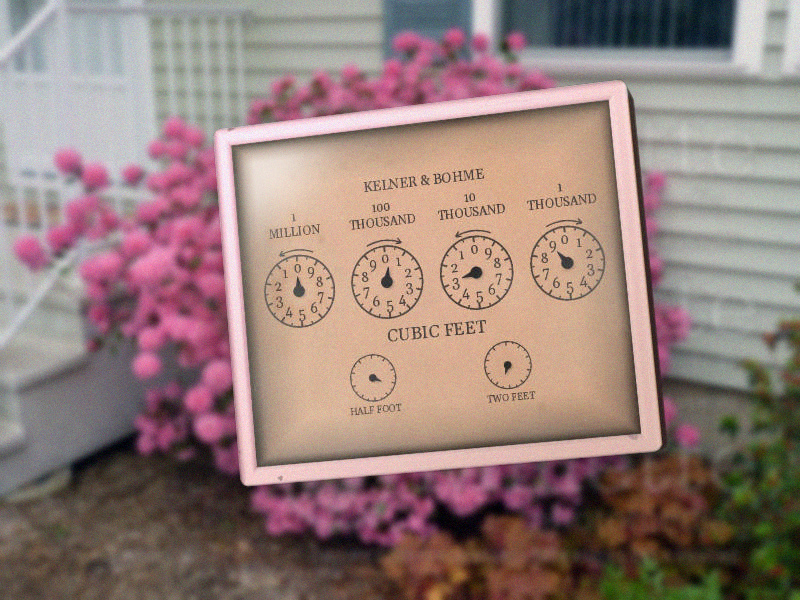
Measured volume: 2900 ft³
